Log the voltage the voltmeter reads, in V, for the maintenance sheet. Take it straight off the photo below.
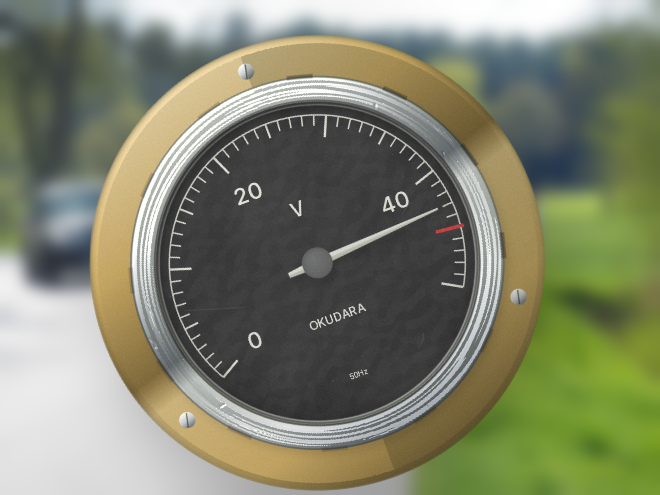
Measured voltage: 43 V
